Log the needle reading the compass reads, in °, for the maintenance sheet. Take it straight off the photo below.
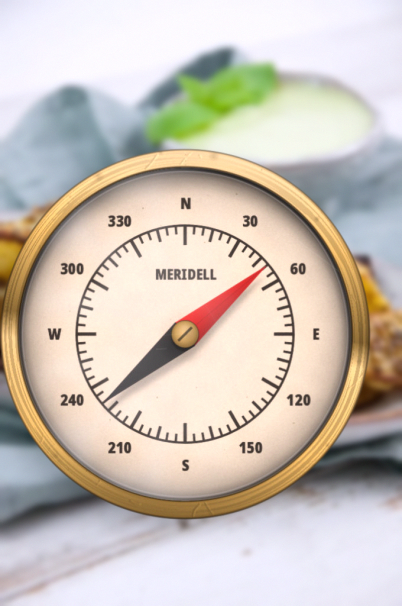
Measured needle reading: 50 °
